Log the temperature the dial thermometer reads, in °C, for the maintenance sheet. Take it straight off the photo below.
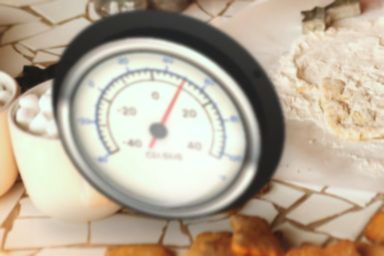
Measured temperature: 10 °C
